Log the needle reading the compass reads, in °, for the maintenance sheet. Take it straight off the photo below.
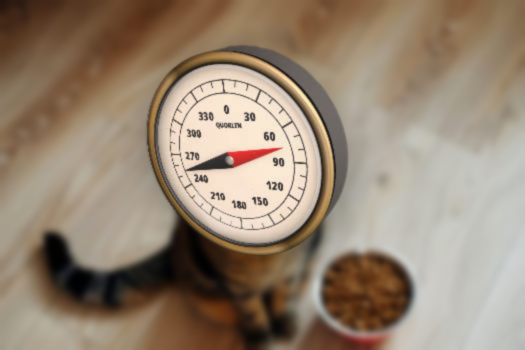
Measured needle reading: 75 °
